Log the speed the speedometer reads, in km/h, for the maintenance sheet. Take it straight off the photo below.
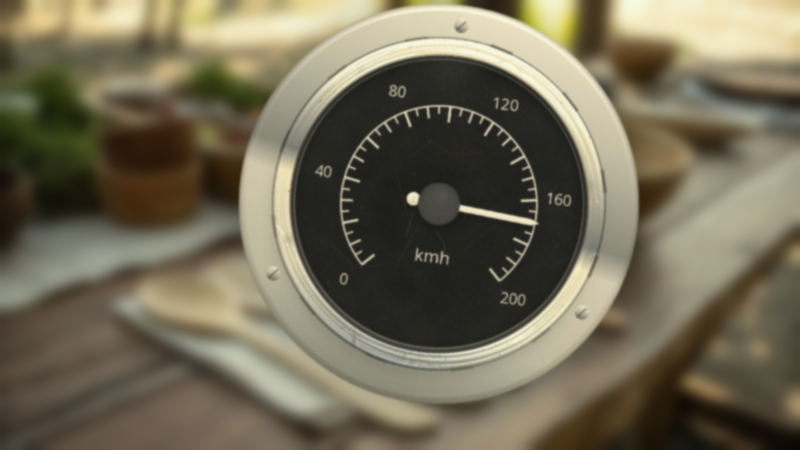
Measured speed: 170 km/h
